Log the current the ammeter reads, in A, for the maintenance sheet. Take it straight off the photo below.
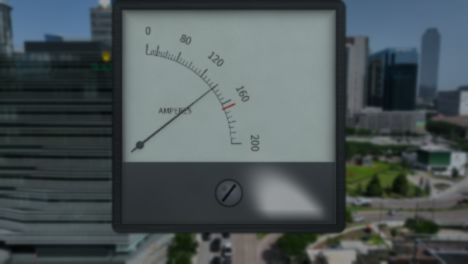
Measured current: 140 A
